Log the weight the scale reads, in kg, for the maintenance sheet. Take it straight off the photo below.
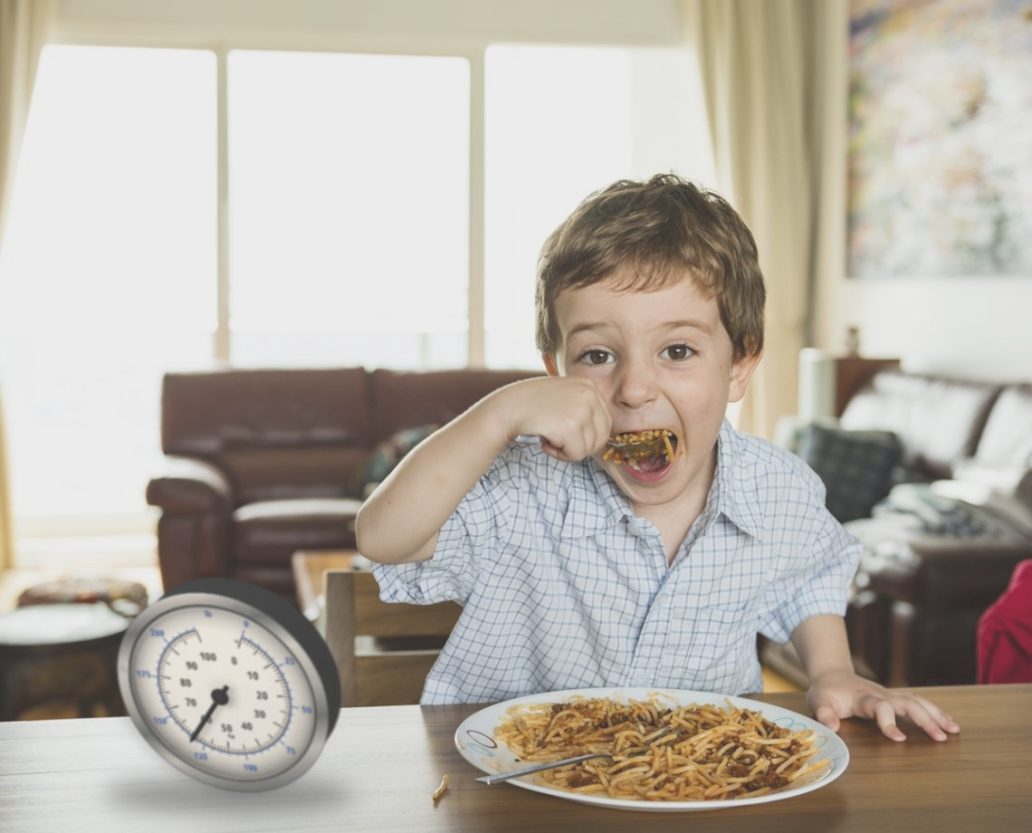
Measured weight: 60 kg
